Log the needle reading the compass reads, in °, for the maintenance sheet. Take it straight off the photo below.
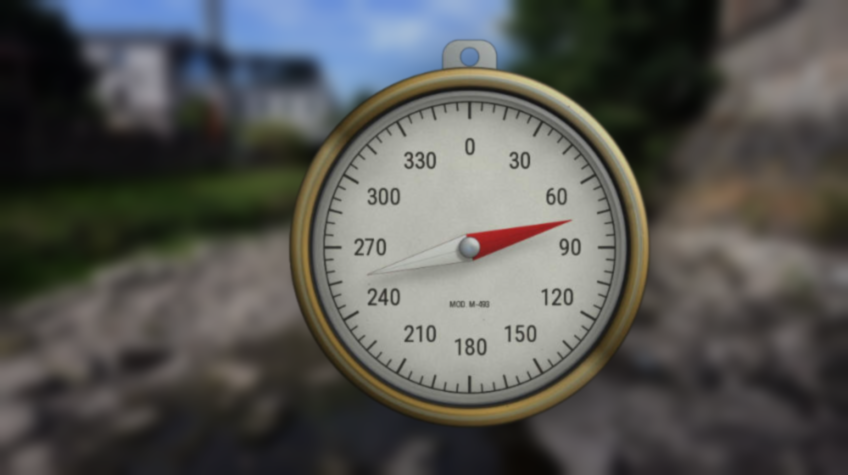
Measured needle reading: 75 °
